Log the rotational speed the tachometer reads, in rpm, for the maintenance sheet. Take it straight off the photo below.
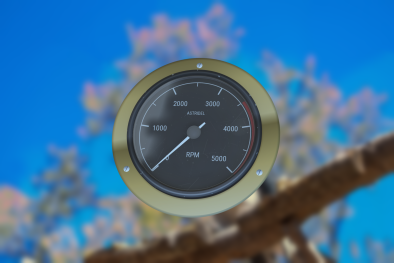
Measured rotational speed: 0 rpm
